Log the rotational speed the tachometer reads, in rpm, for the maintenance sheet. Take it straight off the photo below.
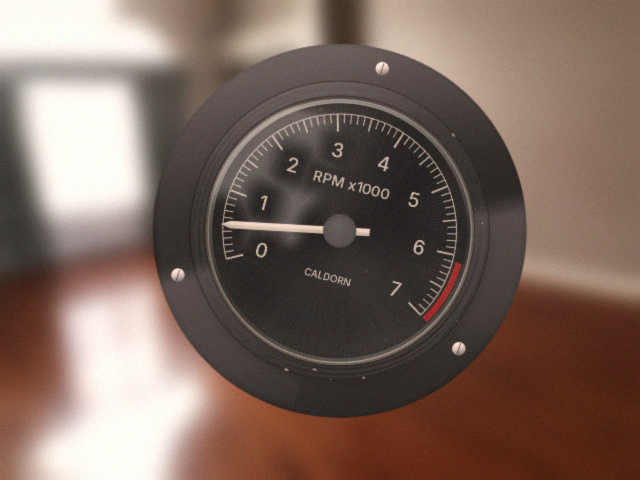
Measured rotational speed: 500 rpm
